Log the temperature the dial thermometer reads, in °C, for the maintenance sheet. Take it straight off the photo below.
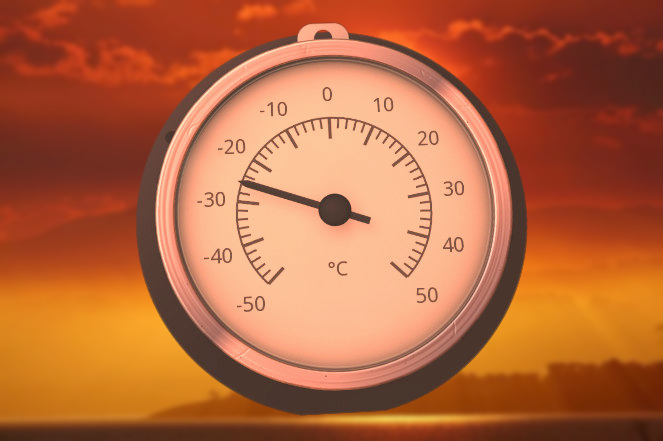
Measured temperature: -26 °C
